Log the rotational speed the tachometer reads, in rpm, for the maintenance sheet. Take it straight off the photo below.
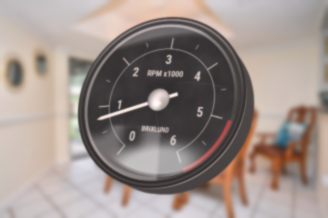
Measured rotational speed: 750 rpm
